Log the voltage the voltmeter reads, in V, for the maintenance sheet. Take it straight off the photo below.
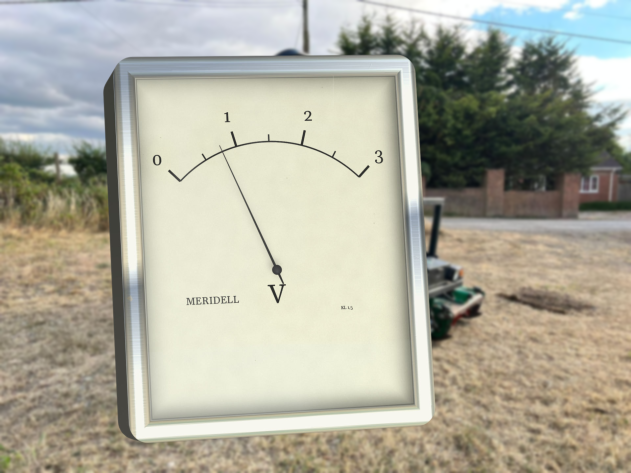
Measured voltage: 0.75 V
